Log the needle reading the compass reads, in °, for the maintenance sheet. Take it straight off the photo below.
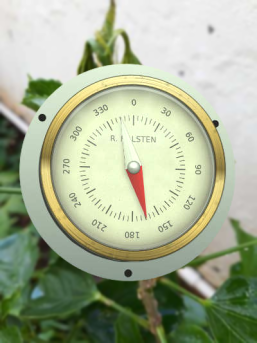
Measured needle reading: 165 °
